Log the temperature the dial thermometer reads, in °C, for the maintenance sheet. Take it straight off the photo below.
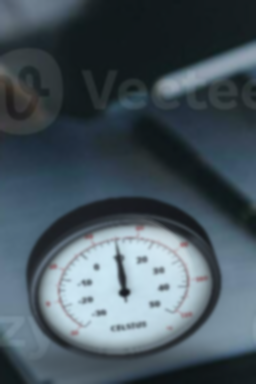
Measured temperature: 10 °C
